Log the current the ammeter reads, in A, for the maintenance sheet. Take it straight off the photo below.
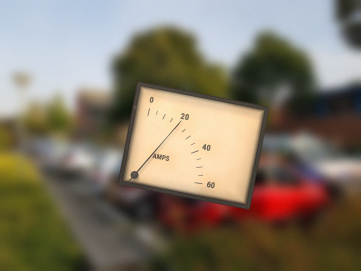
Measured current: 20 A
